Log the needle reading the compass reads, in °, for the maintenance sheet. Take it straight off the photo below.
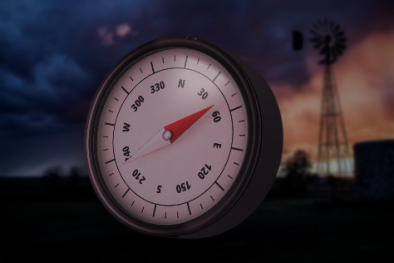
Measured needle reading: 50 °
